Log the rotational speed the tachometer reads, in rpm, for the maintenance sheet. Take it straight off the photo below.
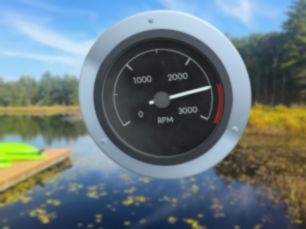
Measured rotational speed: 2500 rpm
